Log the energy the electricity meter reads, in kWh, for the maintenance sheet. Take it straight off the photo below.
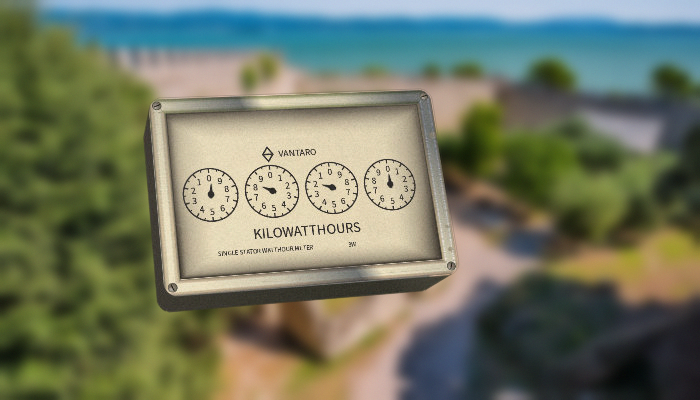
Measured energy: 9820 kWh
